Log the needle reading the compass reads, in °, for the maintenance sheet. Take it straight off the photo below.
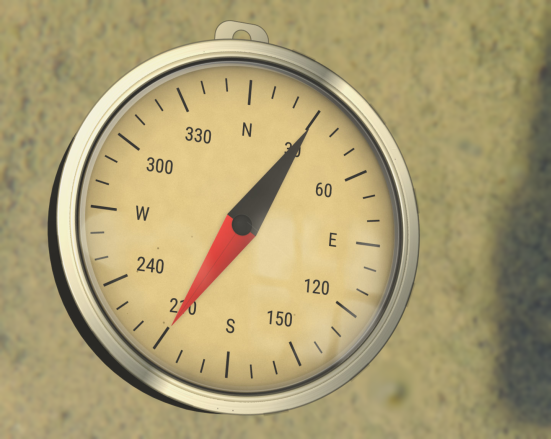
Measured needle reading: 210 °
